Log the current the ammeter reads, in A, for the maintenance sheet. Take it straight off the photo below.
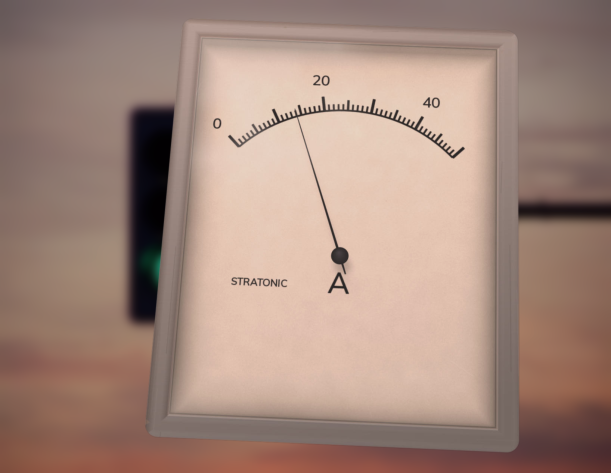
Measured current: 14 A
